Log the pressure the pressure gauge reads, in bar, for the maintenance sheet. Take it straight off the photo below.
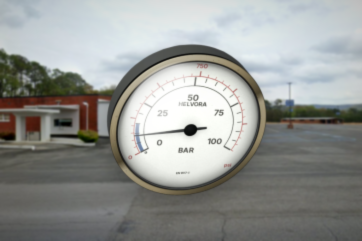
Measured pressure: 10 bar
